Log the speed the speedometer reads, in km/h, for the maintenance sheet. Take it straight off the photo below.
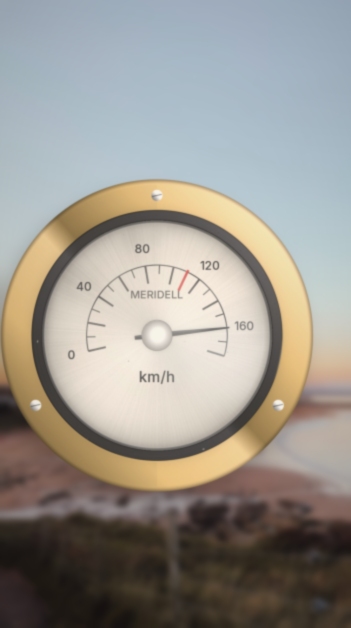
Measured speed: 160 km/h
